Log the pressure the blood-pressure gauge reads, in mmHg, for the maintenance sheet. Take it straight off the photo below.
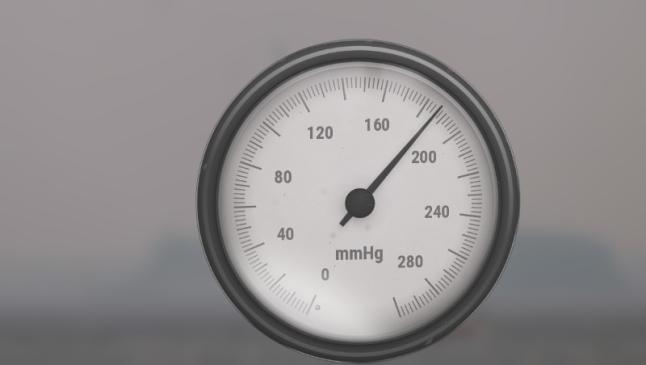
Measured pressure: 186 mmHg
